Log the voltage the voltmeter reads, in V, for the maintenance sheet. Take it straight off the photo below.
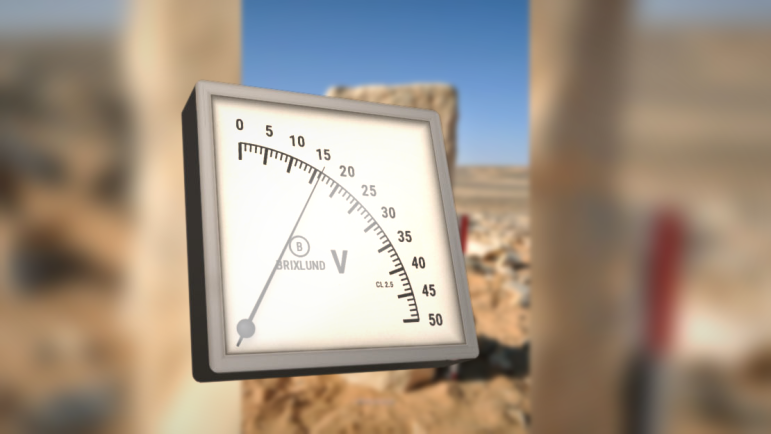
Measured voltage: 16 V
